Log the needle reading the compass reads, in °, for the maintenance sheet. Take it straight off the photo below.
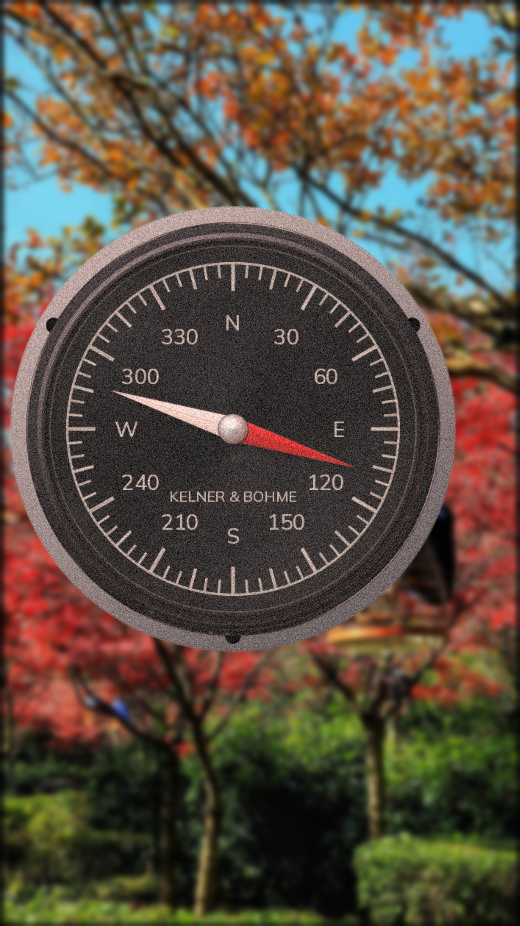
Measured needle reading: 107.5 °
